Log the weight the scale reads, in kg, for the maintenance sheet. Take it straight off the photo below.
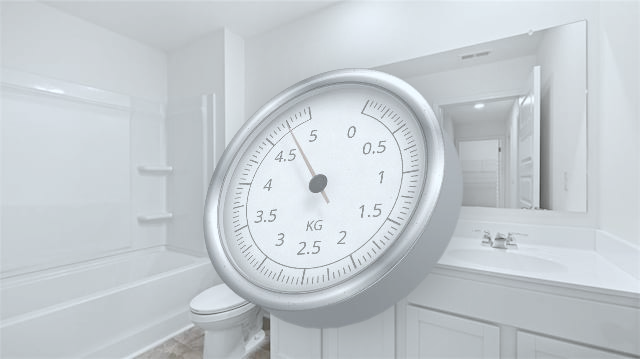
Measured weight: 4.75 kg
